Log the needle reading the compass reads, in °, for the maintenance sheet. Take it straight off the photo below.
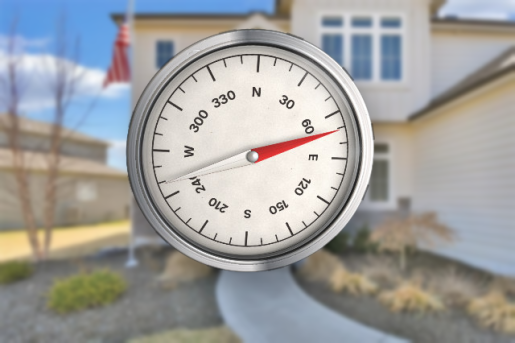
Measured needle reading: 70 °
